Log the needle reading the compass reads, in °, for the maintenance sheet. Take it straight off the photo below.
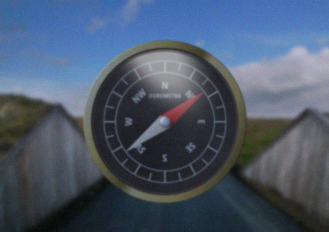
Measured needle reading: 52.5 °
